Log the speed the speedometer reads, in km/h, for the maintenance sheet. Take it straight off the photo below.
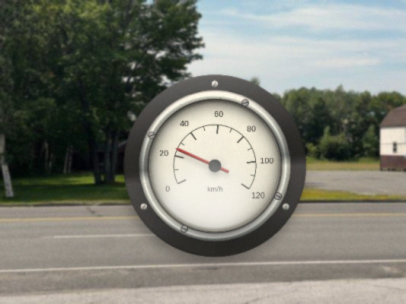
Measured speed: 25 km/h
